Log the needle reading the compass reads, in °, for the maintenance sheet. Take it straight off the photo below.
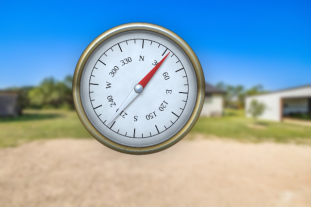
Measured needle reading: 35 °
